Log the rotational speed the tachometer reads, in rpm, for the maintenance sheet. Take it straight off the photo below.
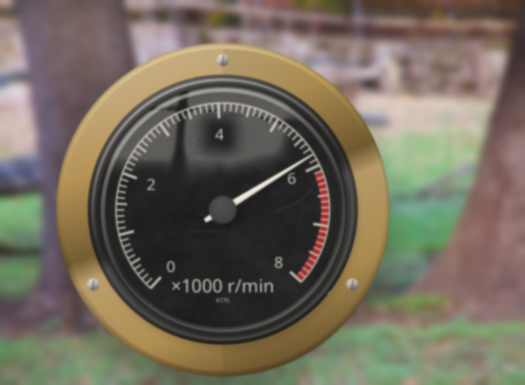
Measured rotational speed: 5800 rpm
